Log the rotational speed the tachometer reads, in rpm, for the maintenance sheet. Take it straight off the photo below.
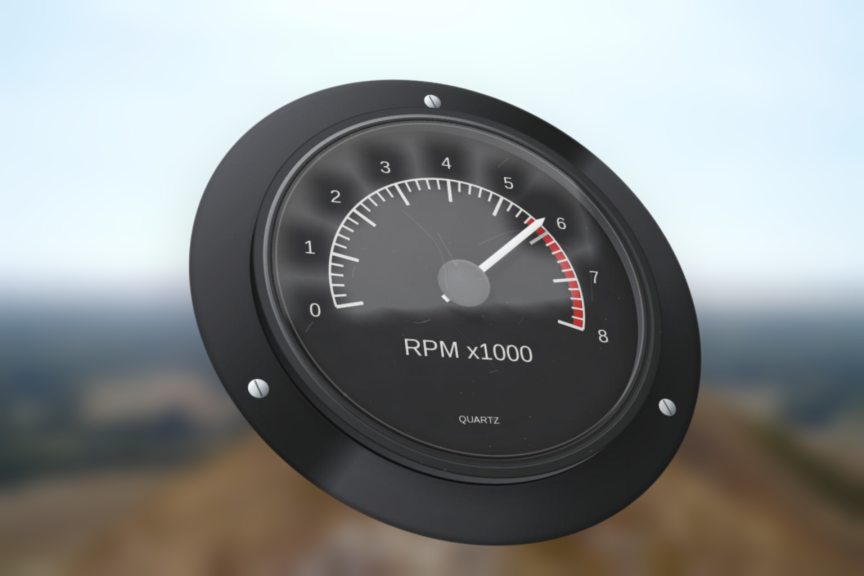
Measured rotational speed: 5800 rpm
